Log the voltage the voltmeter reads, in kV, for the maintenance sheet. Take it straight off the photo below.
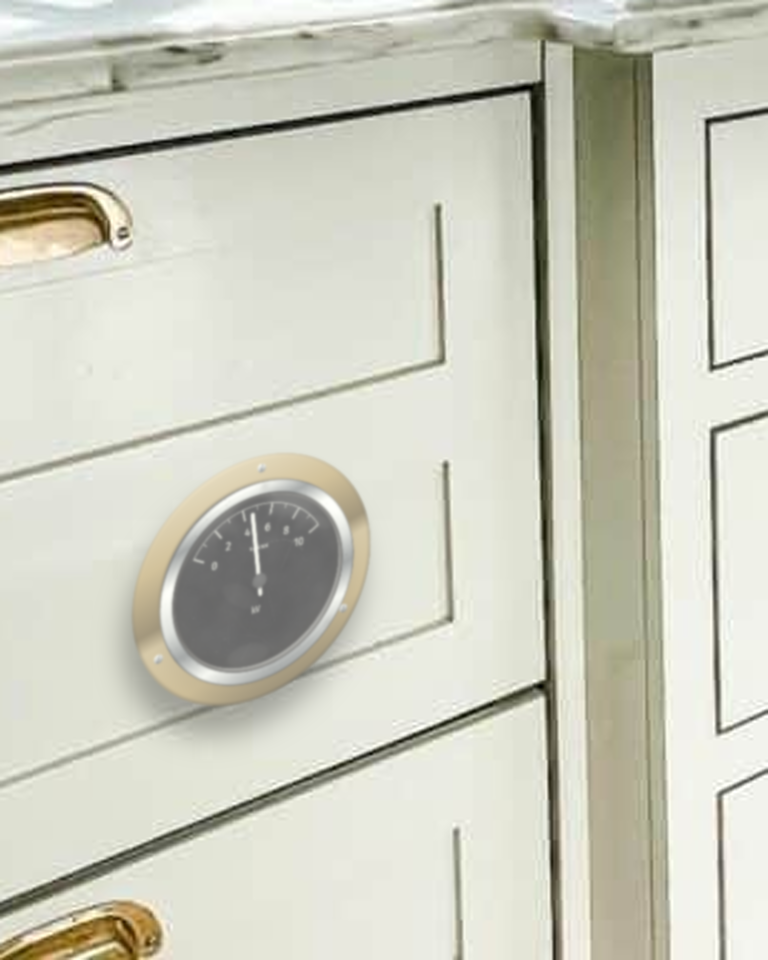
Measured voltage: 4.5 kV
